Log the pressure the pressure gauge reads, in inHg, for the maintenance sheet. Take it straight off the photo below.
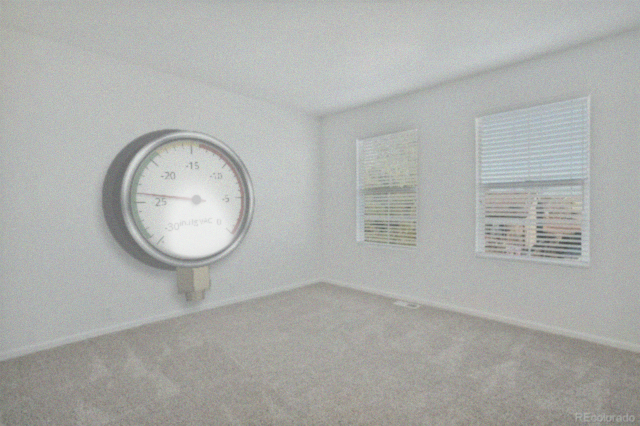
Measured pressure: -24 inHg
